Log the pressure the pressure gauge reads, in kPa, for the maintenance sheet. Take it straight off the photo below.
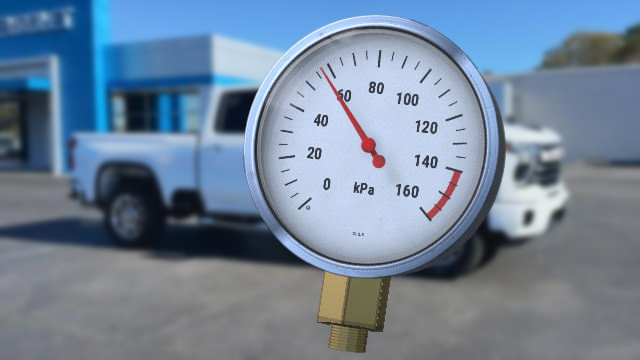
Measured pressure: 57.5 kPa
